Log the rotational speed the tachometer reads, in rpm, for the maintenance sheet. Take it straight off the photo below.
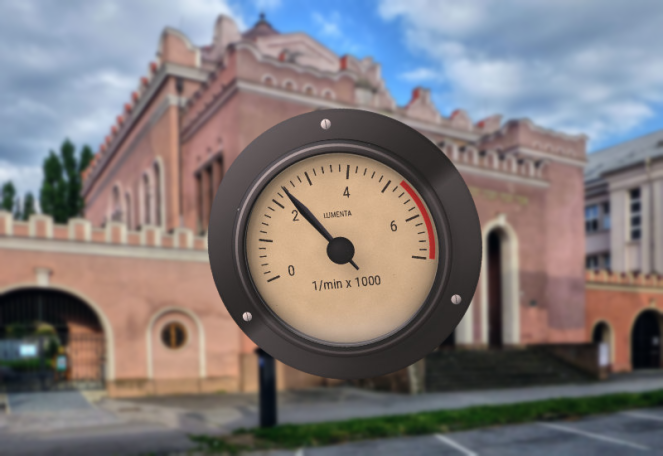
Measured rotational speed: 2400 rpm
